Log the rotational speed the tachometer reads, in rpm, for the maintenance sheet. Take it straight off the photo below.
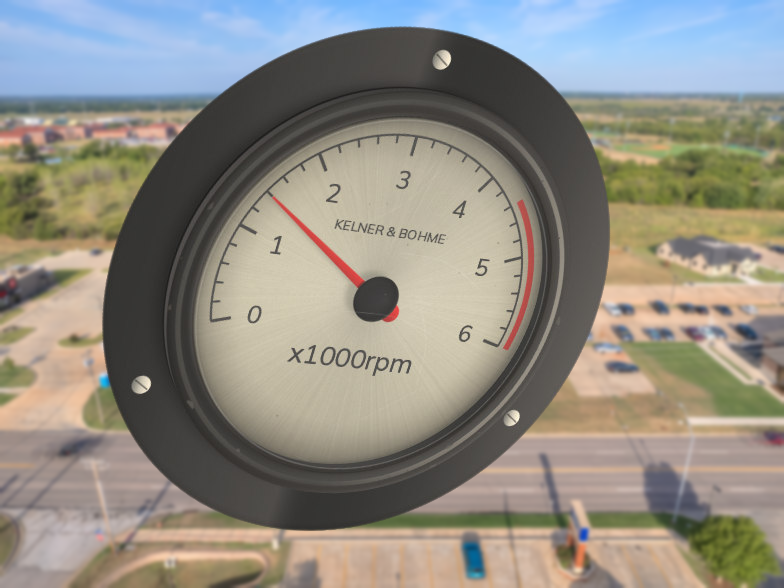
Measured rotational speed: 1400 rpm
